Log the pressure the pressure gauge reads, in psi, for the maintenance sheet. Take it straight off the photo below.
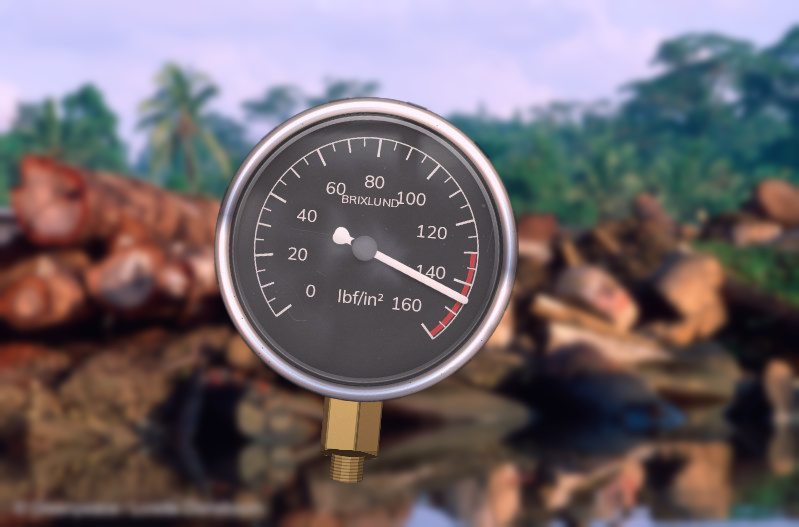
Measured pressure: 145 psi
